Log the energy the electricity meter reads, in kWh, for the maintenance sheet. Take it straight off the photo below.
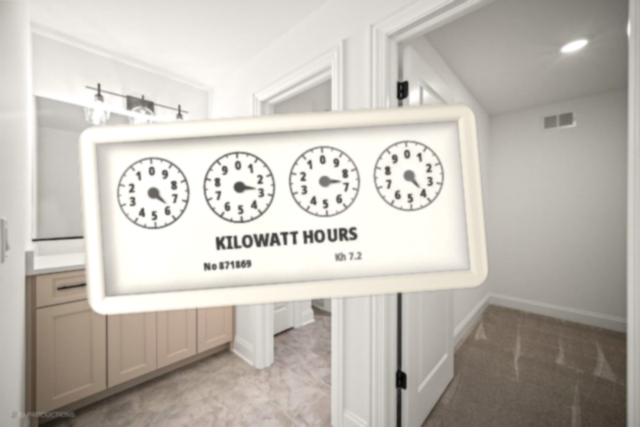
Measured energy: 6274 kWh
